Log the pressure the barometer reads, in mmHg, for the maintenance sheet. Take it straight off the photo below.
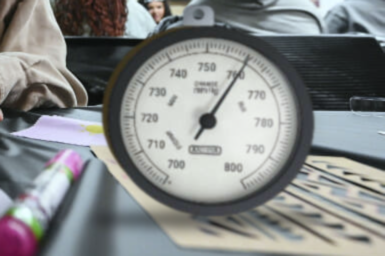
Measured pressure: 760 mmHg
